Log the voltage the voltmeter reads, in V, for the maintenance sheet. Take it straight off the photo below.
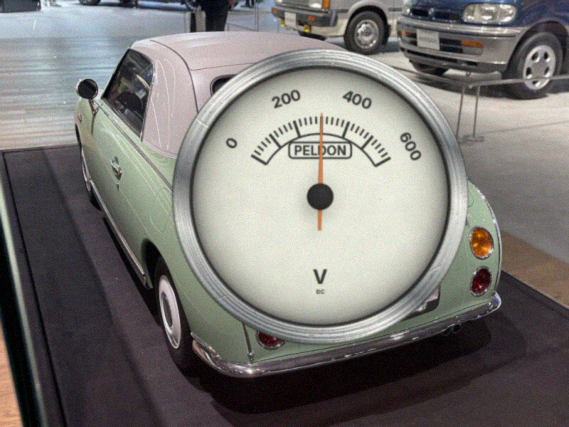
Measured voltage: 300 V
